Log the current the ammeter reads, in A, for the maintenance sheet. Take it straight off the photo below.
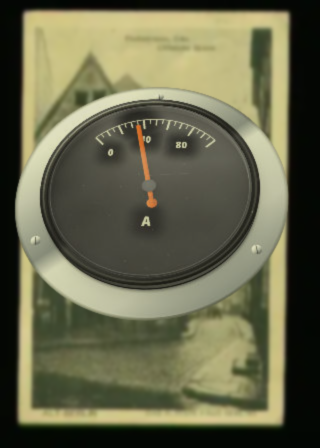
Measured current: 35 A
